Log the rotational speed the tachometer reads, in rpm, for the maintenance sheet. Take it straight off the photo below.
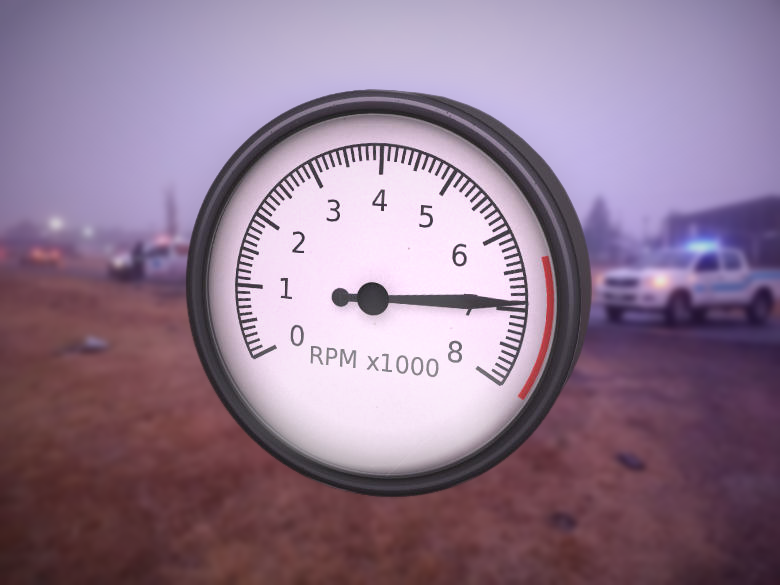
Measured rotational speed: 6900 rpm
